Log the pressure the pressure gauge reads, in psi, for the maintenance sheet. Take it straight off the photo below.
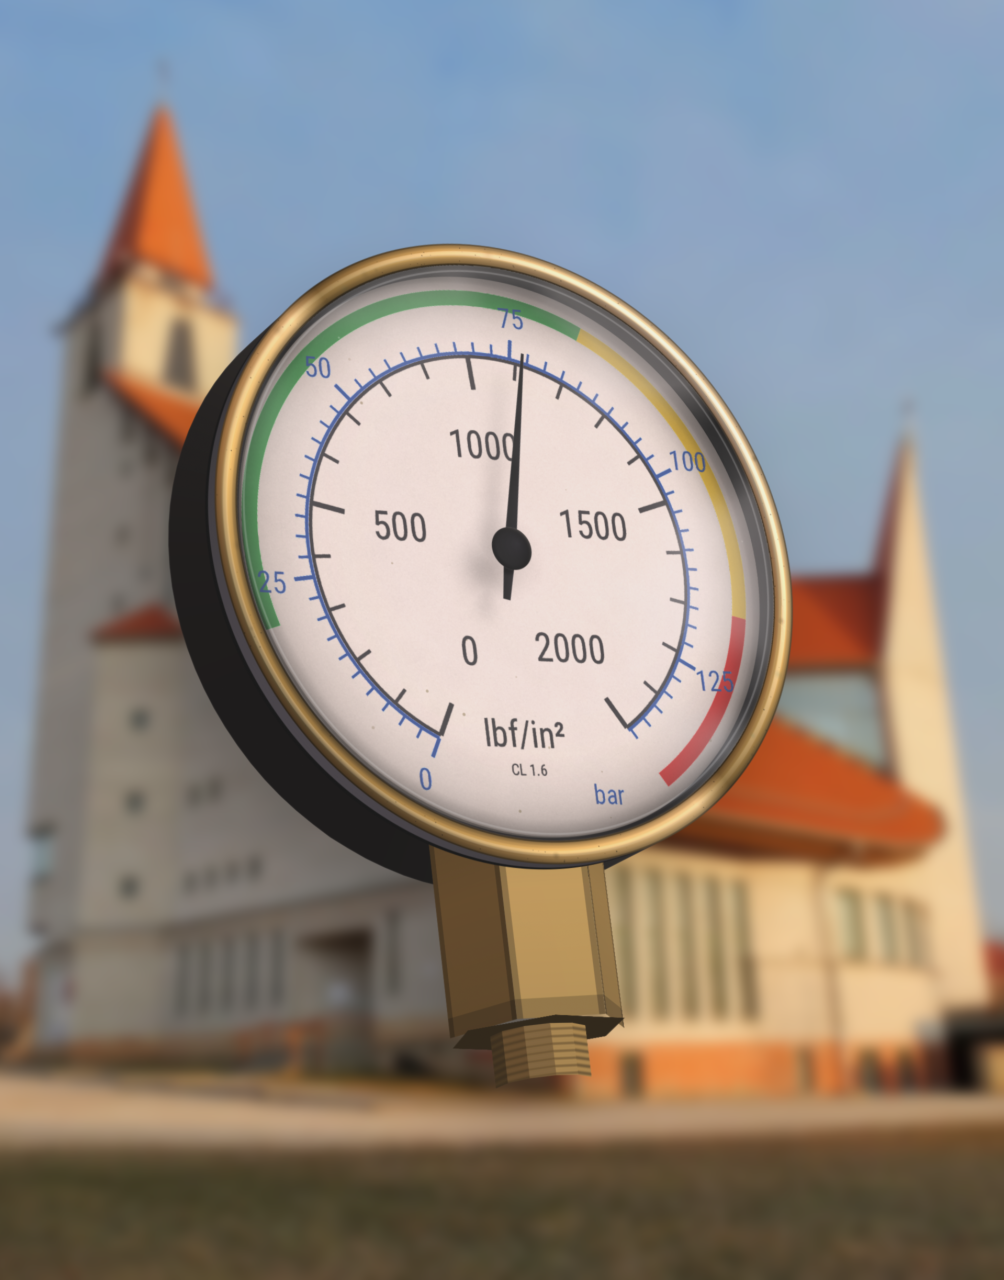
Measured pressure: 1100 psi
